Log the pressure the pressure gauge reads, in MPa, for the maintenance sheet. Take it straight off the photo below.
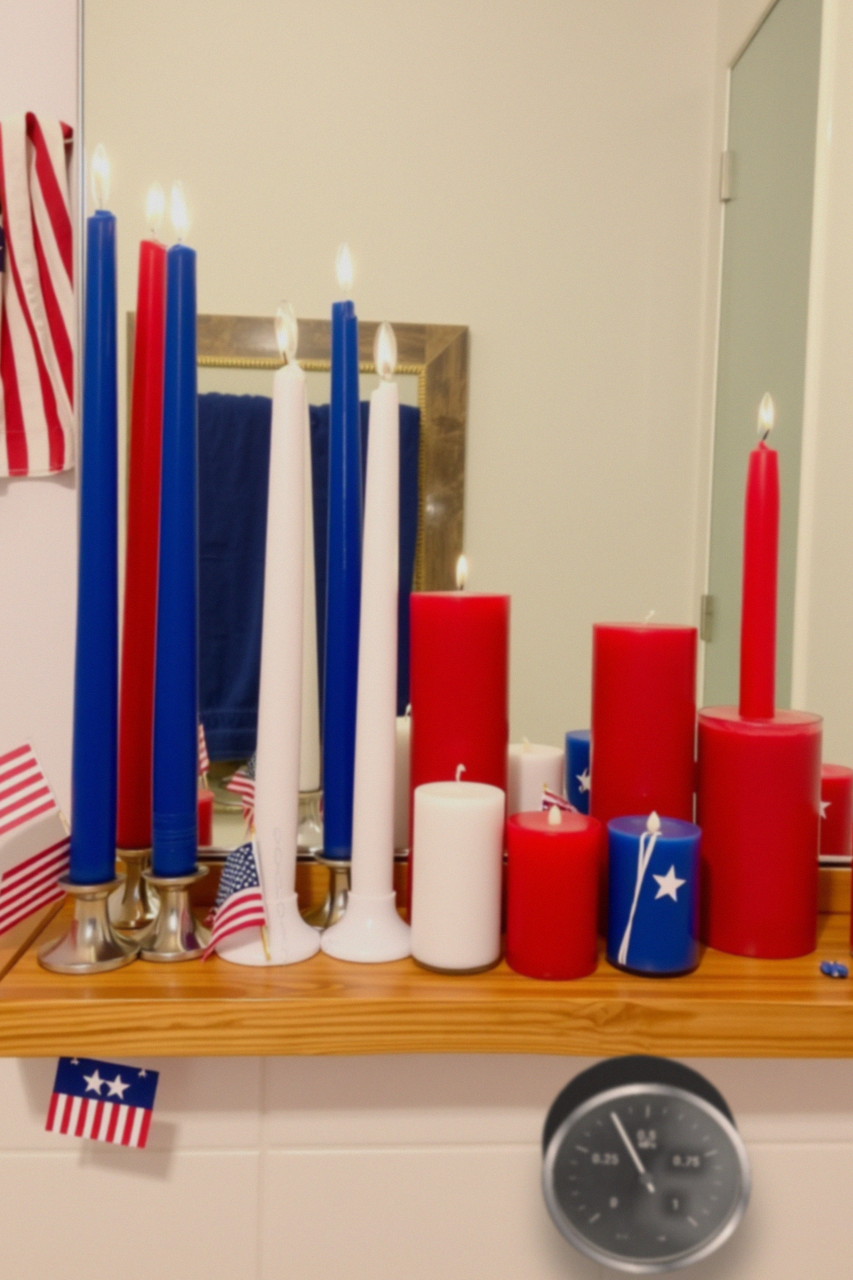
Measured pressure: 0.4 MPa
